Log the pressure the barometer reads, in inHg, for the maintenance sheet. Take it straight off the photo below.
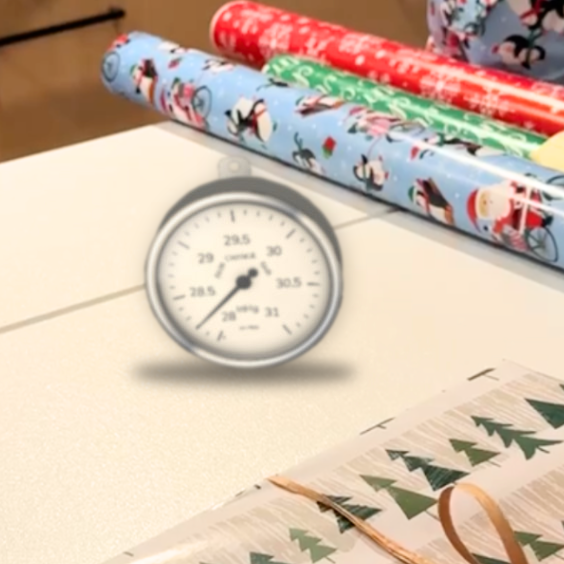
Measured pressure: 28.2 inHg
